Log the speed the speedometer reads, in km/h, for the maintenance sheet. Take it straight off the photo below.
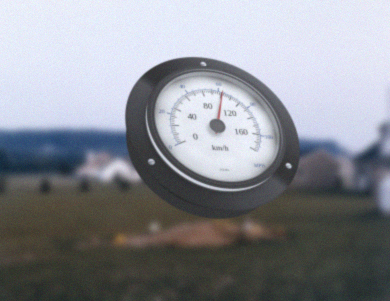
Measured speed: 100 km/h
